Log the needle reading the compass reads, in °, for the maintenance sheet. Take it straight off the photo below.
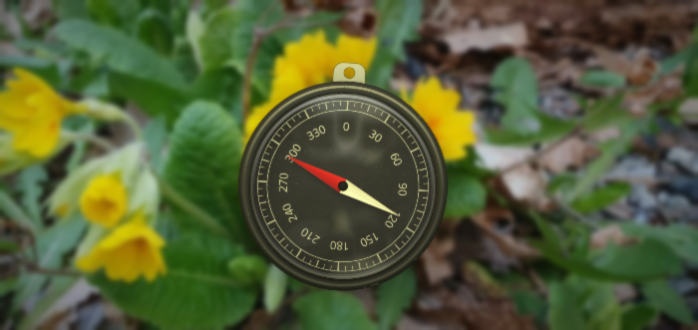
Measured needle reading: 295 °
